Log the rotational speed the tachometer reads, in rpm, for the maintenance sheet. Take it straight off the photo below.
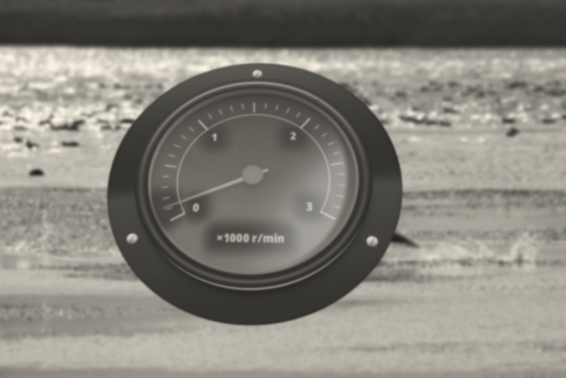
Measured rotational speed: 100 rpm
